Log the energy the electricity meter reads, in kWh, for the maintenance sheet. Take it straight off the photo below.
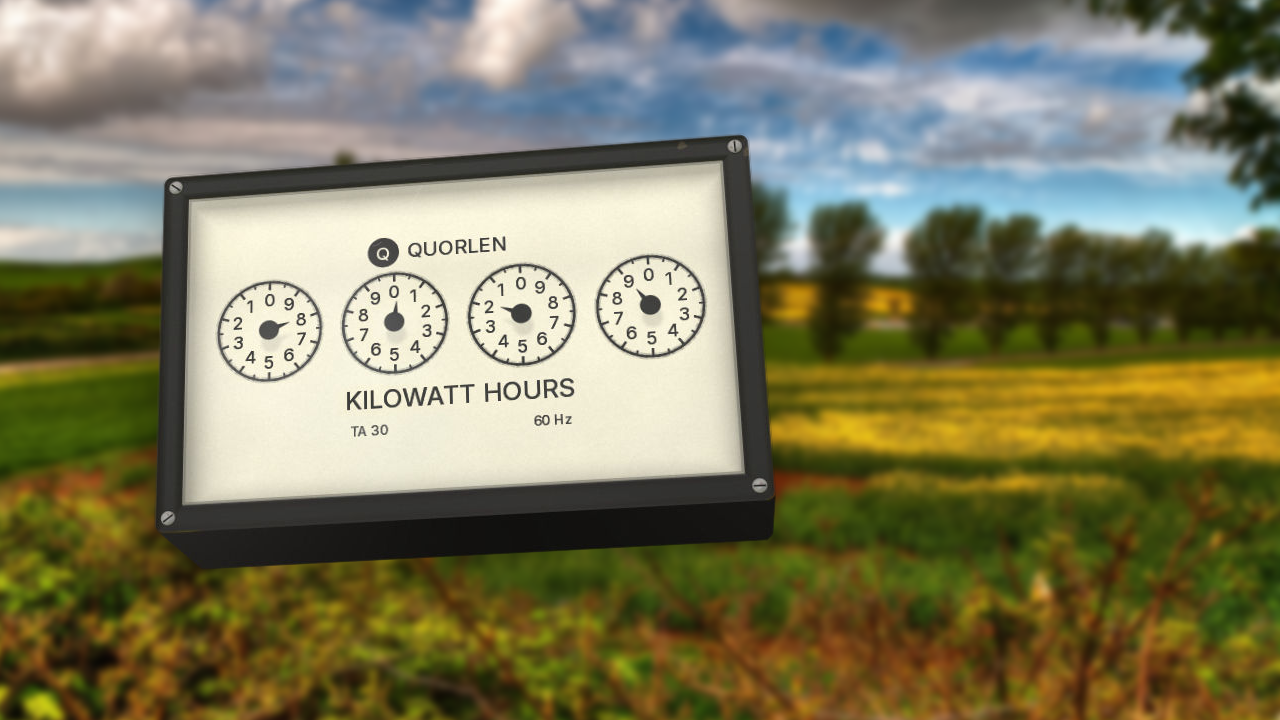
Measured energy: 8019 kWh
